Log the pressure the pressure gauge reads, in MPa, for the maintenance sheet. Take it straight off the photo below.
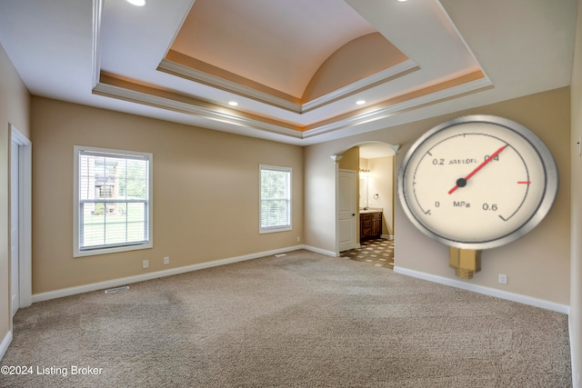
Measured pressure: 0.4 MPa
